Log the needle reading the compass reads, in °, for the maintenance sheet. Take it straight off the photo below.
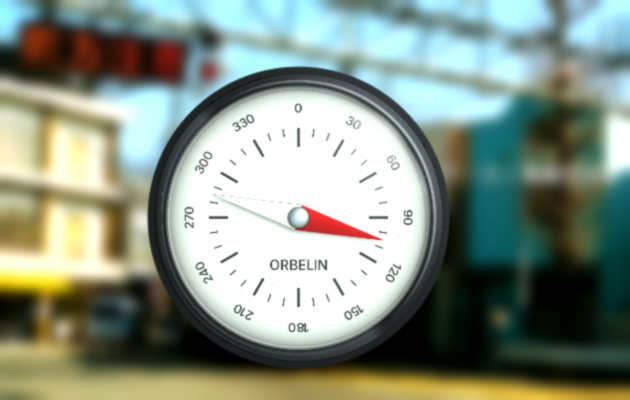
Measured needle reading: 105 °
